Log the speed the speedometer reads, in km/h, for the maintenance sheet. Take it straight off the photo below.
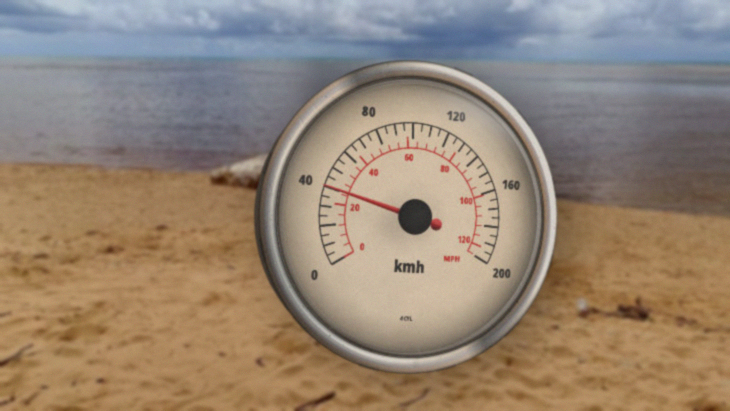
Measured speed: 40 km/h
